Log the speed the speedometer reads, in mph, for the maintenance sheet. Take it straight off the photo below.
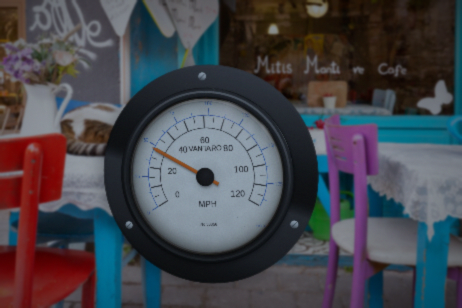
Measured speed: 30 mph
